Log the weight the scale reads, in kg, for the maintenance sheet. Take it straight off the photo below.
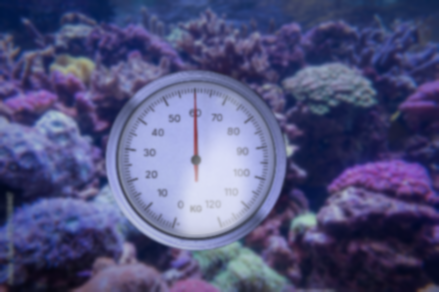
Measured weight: 60 kg
